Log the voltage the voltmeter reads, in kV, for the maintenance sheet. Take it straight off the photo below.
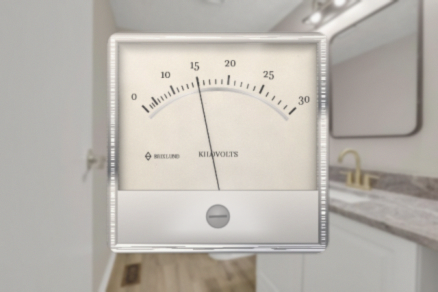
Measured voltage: 15 kV
